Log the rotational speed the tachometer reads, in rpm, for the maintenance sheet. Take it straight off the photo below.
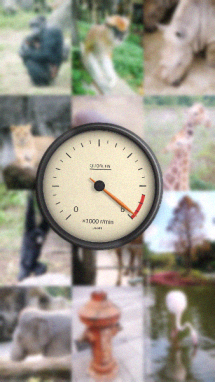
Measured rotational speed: 5875 rpm
